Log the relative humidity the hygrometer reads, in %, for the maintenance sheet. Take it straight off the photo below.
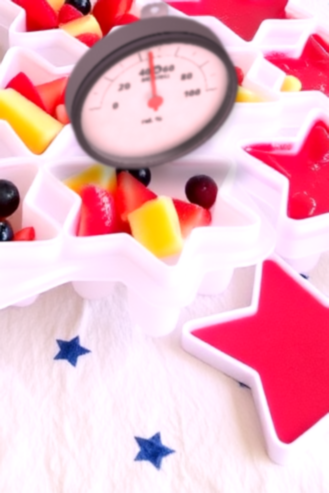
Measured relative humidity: 45 %
